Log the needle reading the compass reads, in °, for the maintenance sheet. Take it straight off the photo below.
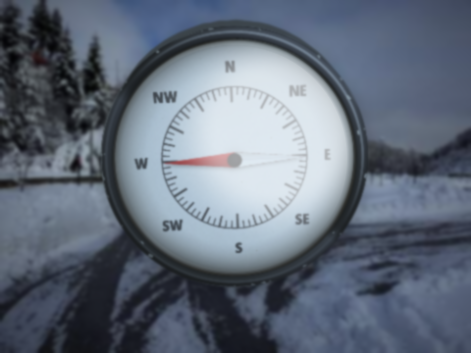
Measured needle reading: 270 °
